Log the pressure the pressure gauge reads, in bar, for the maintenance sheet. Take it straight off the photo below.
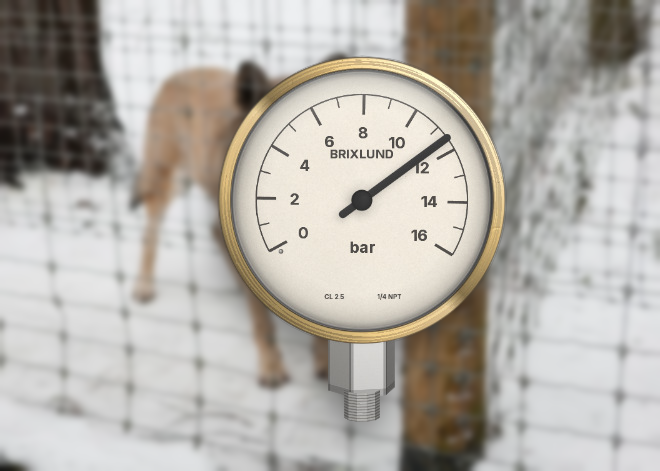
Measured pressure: 11.5 bar
